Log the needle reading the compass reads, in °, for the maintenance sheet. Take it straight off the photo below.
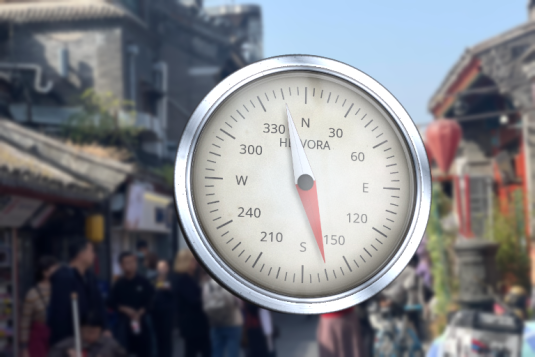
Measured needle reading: 165 °
